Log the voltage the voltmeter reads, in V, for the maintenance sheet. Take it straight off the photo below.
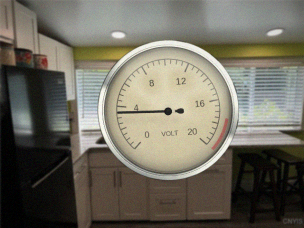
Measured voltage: 3.5 V
